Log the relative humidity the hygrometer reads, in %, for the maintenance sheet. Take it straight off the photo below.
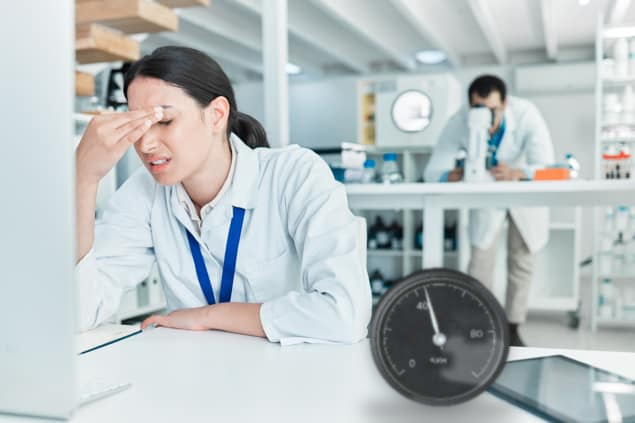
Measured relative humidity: 44 %
